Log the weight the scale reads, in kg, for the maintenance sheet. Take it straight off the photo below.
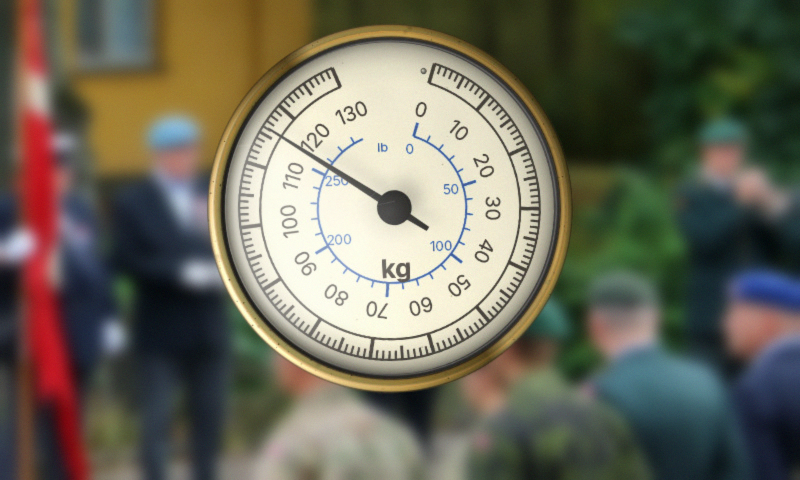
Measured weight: 116 kg
